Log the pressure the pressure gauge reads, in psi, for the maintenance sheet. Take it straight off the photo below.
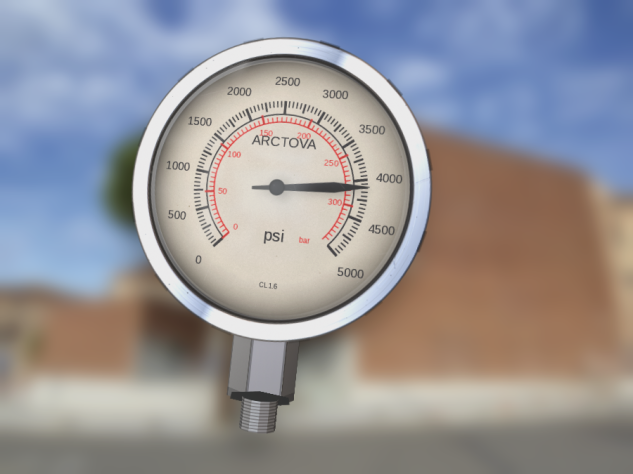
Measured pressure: 4100 psi
